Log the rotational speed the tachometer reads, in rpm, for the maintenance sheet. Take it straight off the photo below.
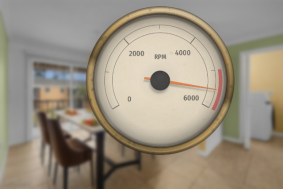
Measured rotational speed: 5500 rpm
